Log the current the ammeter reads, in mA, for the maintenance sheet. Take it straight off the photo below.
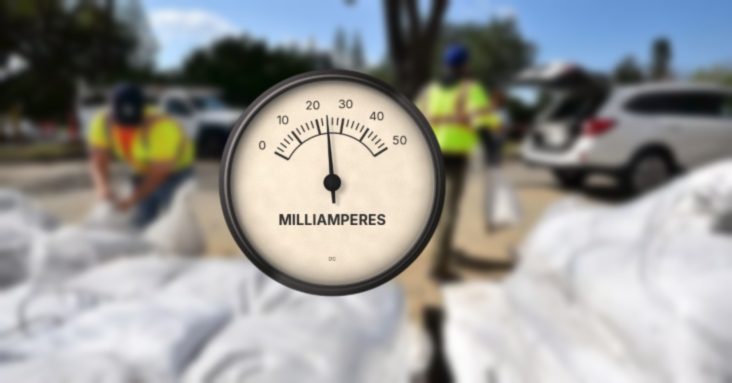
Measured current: 24 mA
